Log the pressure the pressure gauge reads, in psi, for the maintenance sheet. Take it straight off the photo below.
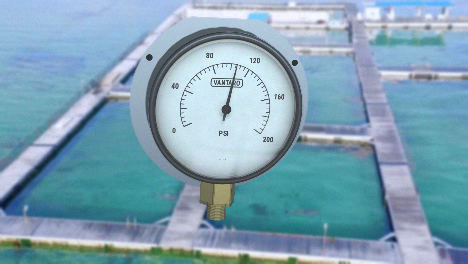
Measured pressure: 105 psi
